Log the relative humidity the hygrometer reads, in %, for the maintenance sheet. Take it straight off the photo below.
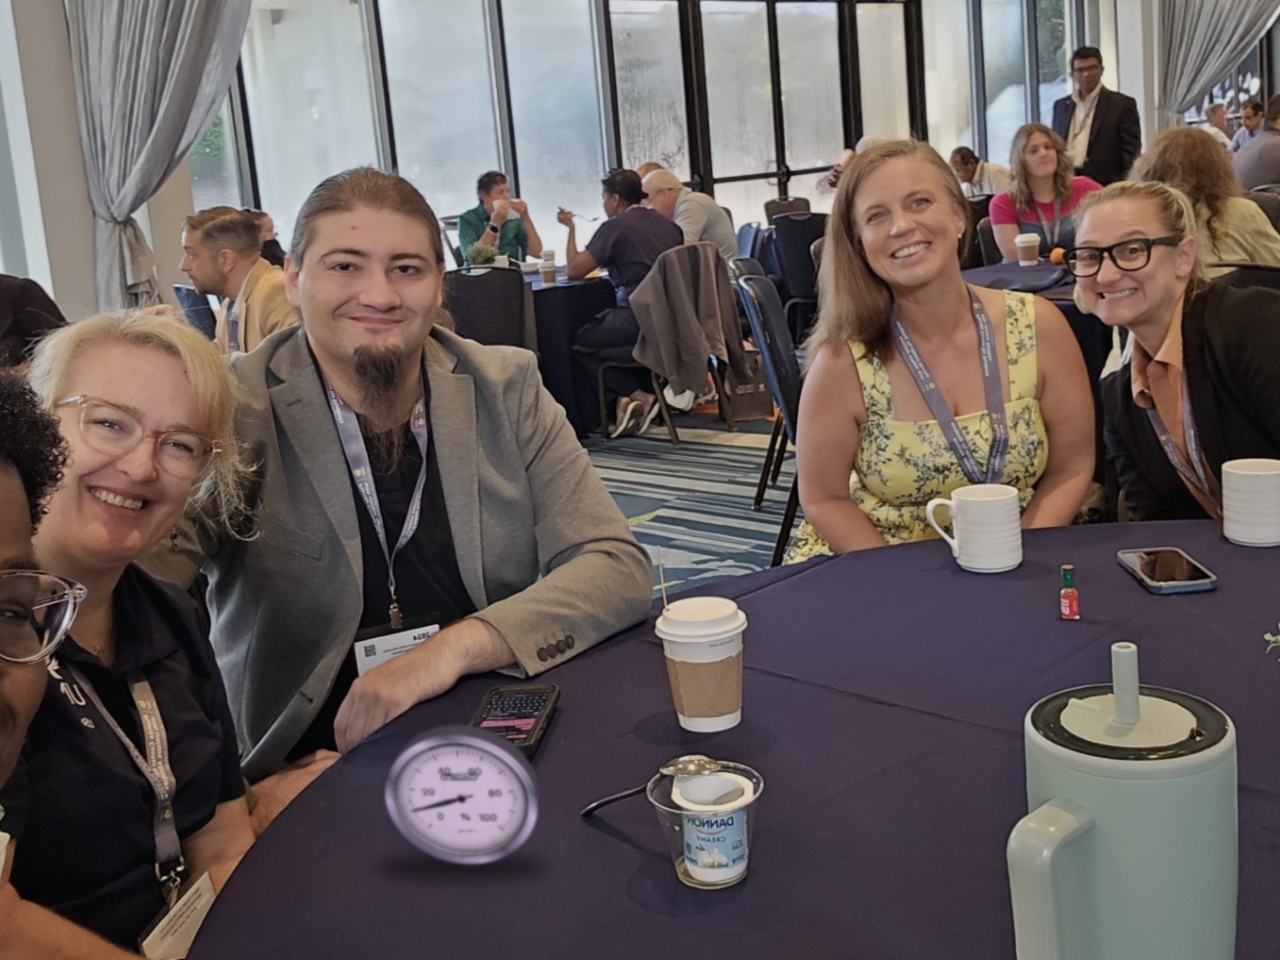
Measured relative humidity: 10 %
